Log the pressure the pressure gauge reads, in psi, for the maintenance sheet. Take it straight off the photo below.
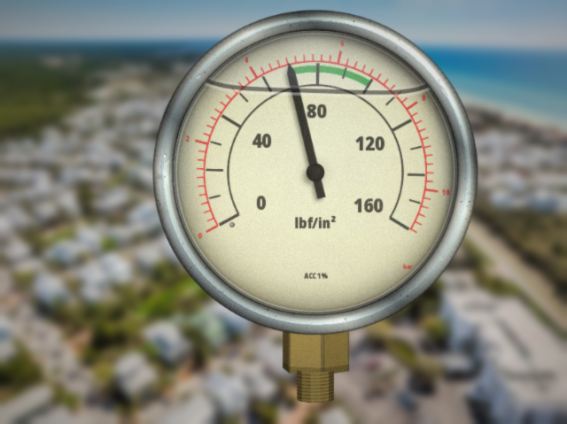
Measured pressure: 70 psi
